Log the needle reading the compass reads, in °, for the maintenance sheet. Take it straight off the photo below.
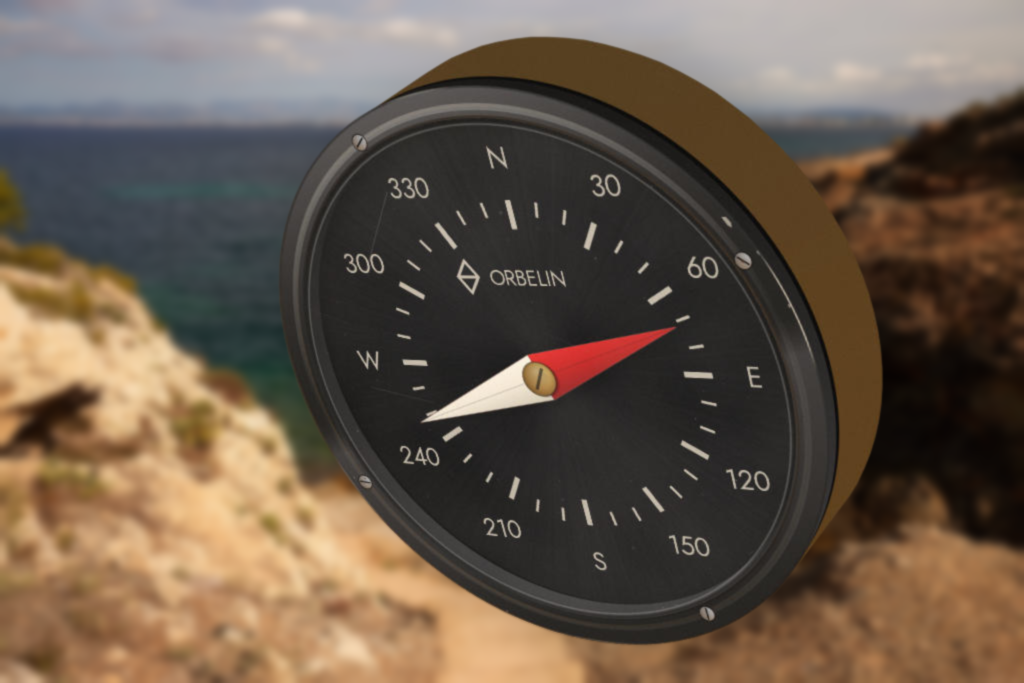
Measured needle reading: 70 °
